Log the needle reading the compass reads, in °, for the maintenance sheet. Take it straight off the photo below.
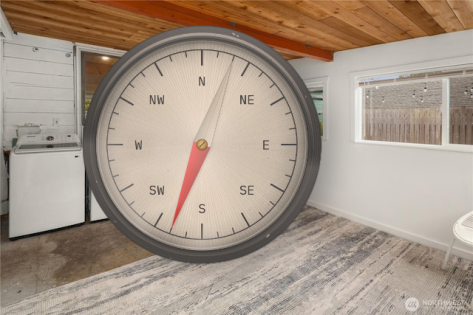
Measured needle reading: 200 °
